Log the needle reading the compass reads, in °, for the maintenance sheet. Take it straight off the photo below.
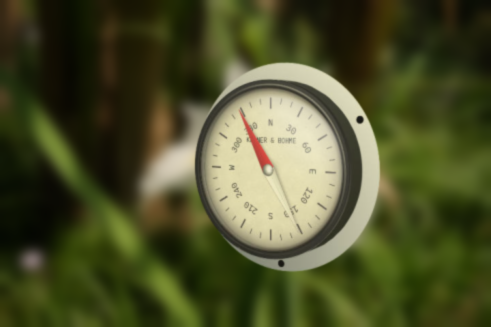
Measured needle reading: 330 °
